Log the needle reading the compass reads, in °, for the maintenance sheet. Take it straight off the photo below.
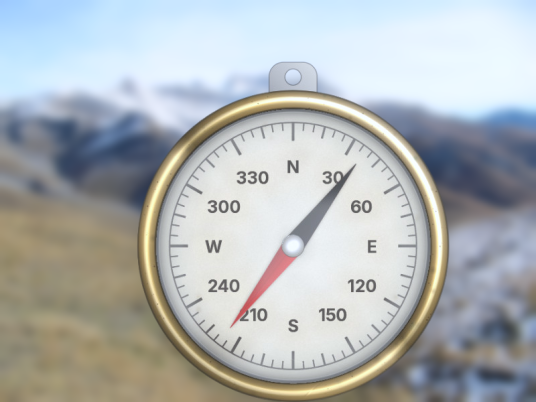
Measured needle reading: 217.5 °
